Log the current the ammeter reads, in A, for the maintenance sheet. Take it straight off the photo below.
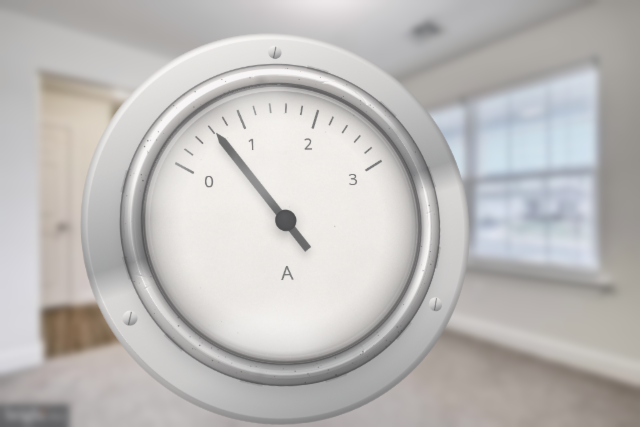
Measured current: 0.6 A
